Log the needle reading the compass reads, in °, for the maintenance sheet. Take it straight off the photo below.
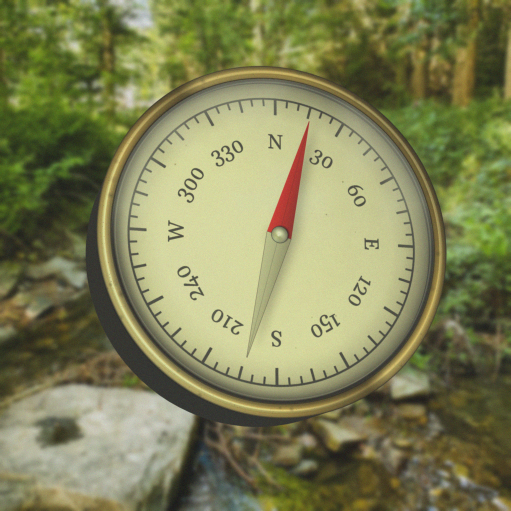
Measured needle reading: 15 °
